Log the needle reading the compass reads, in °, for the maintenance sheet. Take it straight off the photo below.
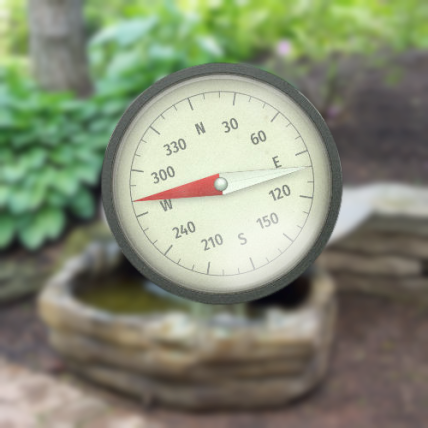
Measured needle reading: 280 °
